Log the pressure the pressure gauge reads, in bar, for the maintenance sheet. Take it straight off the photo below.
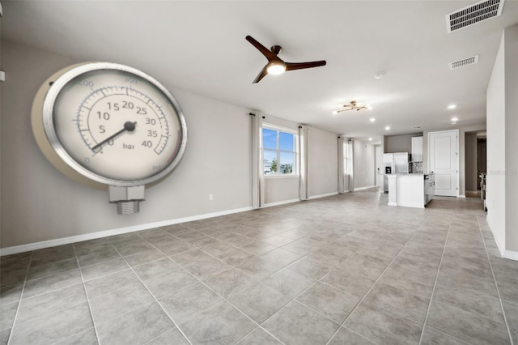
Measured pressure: 1 bar
